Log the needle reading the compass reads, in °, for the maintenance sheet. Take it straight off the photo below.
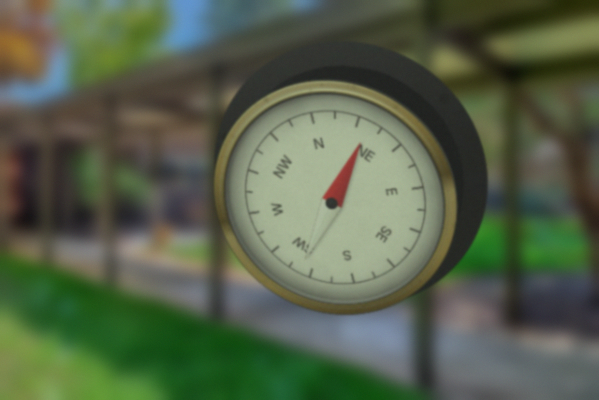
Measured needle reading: 37.5 °
